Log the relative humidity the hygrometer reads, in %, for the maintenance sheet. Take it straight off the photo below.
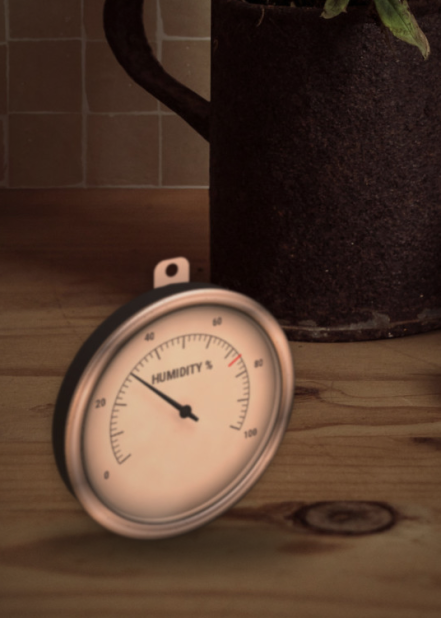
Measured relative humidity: 30 %
